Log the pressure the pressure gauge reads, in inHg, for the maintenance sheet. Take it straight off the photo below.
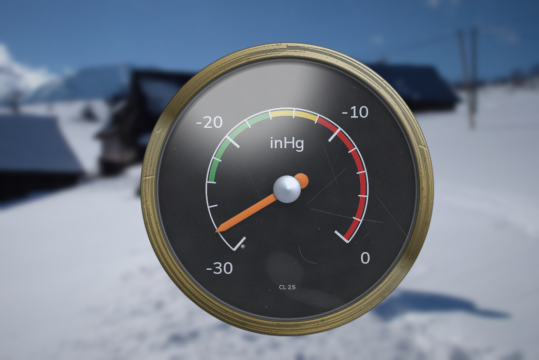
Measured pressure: -28 inHg
